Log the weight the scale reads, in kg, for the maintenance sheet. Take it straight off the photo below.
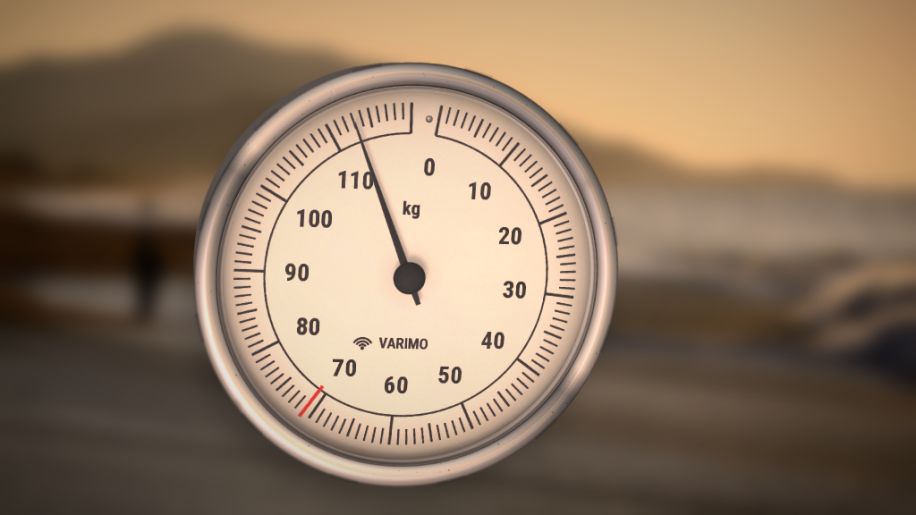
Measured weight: 113 kg
